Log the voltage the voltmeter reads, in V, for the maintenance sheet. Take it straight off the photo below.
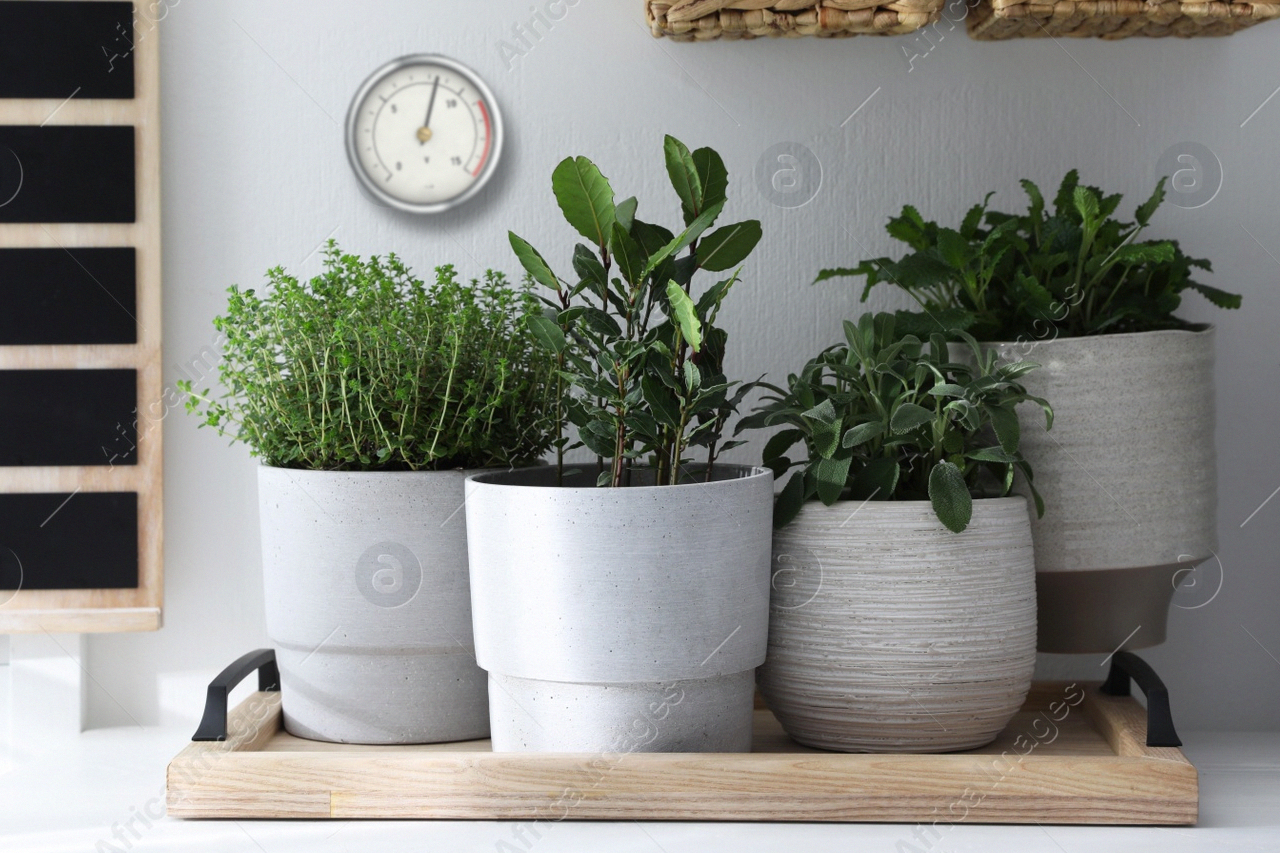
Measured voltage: 8.5 V
